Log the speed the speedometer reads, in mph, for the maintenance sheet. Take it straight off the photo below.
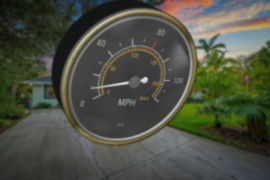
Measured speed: 10 mph
